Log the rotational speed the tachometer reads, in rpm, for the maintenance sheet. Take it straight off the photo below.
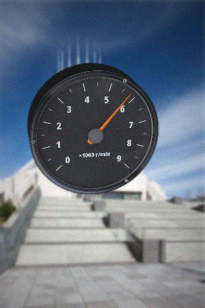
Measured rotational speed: 5750 rpm
